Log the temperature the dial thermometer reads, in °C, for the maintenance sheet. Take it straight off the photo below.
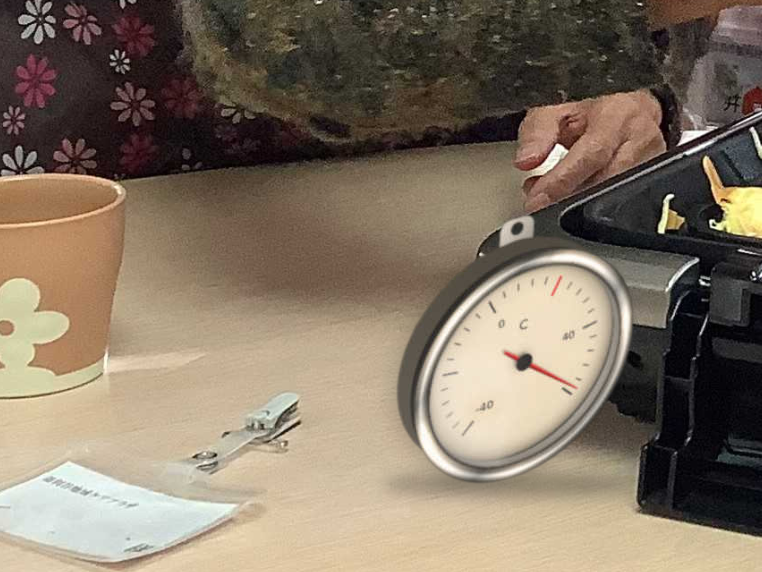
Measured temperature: 58 °C
